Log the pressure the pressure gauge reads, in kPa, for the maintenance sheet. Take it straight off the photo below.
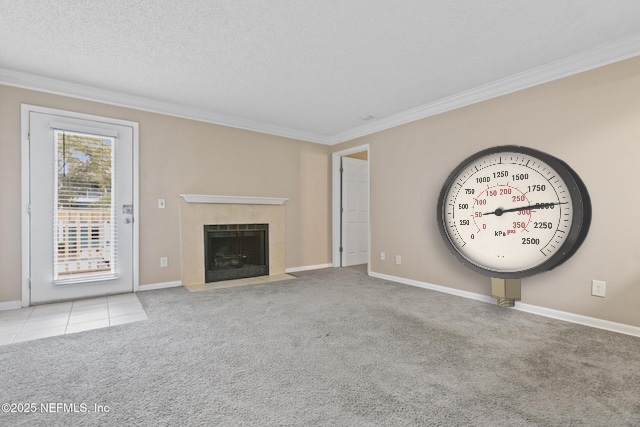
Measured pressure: 2000 kPa
